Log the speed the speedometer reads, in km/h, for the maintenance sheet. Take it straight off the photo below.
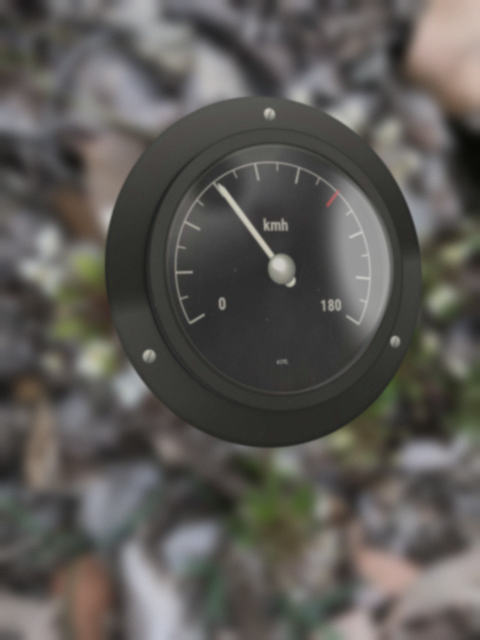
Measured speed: 60 km/h
